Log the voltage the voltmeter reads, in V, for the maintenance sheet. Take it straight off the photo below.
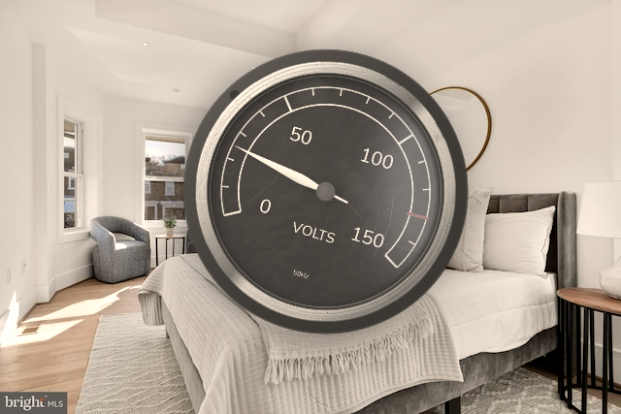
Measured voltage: 25 V
